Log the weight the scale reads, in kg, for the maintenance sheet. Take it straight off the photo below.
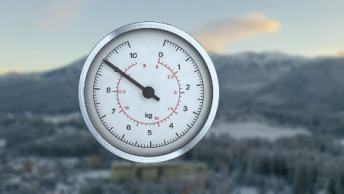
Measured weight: 9 kg
